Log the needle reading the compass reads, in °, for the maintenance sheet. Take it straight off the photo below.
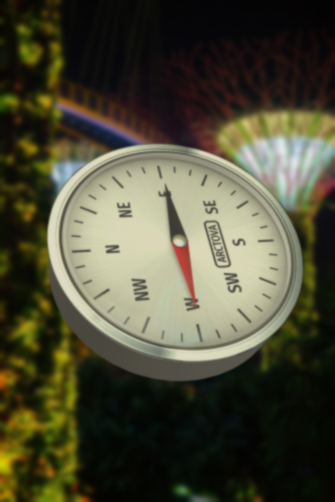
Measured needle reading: 270 °
